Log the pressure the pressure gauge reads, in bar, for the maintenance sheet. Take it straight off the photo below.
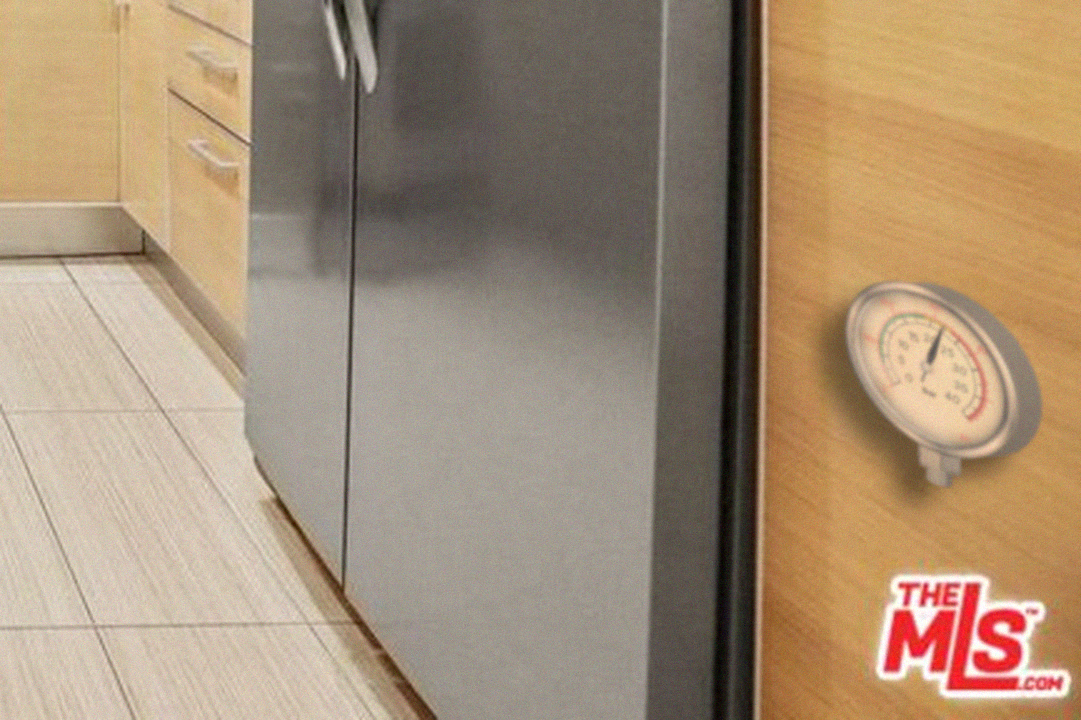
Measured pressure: 22.5 bar
